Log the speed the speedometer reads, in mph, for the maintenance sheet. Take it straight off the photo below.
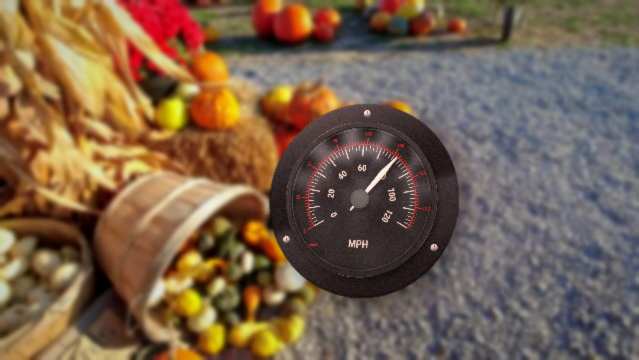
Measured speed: 80 mph
